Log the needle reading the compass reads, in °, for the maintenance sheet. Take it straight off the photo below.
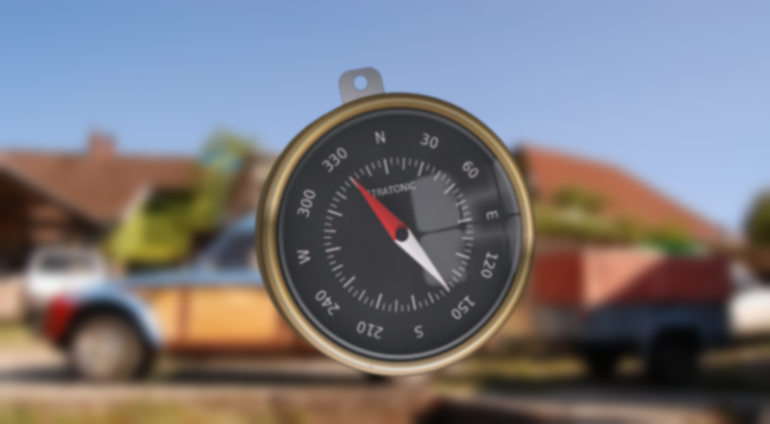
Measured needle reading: 330 °
